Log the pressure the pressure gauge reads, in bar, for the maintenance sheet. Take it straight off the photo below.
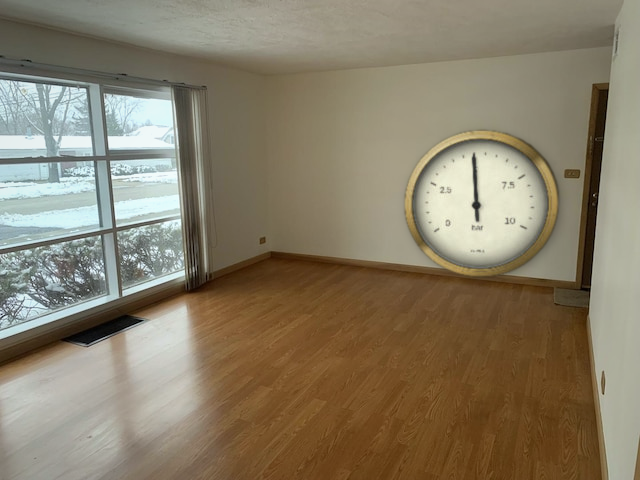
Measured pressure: 5 bar
